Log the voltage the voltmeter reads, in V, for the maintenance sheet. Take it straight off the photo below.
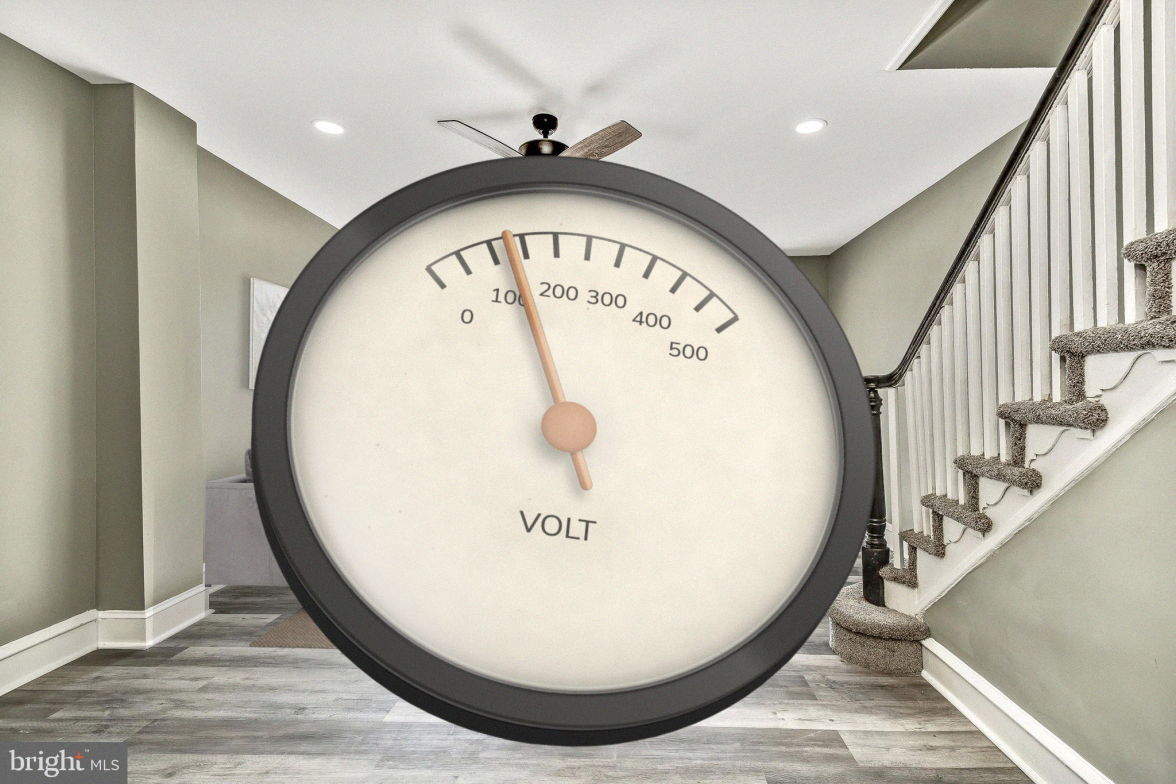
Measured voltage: 125 V
